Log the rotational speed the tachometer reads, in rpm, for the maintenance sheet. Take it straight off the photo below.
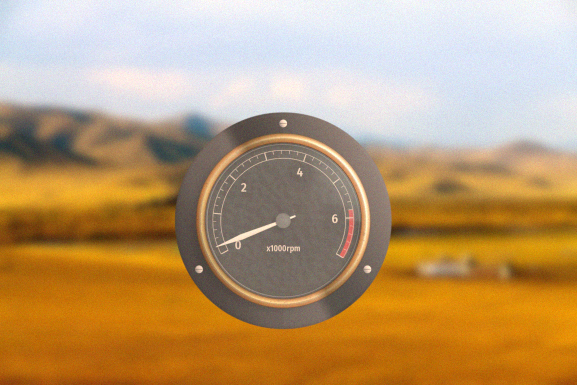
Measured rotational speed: 200 rpm
